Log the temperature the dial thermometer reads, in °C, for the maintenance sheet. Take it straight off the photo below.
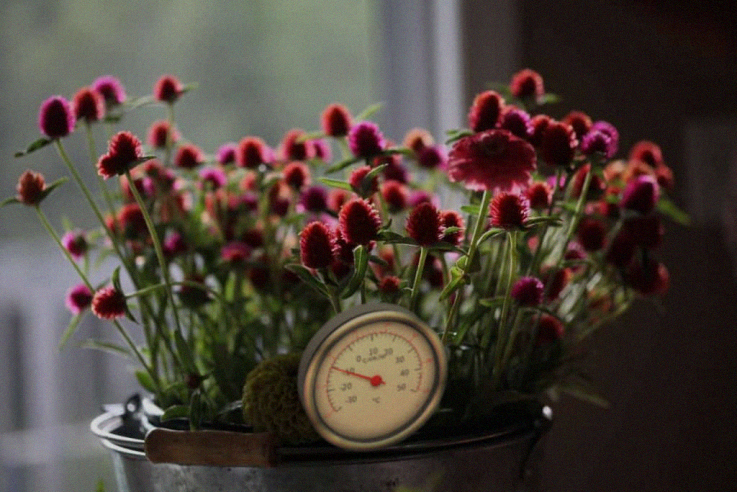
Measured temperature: -10 °C
